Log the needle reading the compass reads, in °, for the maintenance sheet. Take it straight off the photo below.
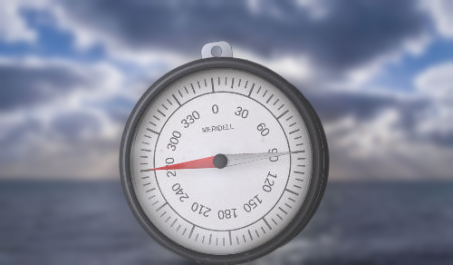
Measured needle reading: 270 °
